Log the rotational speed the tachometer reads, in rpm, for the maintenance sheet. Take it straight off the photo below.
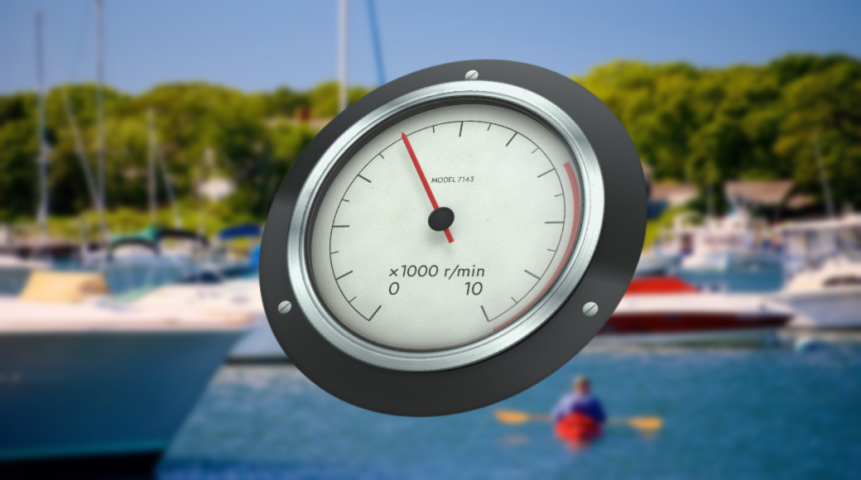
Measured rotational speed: 4000 rpm
